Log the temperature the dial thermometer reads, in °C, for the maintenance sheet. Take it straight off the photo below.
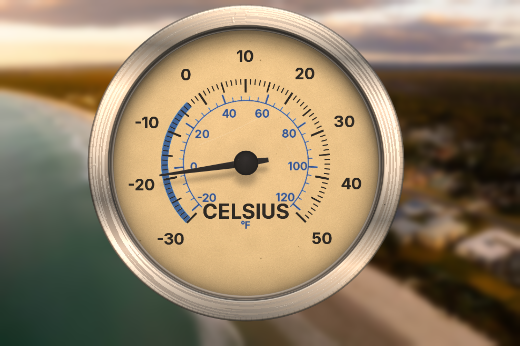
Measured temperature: -19 °C
